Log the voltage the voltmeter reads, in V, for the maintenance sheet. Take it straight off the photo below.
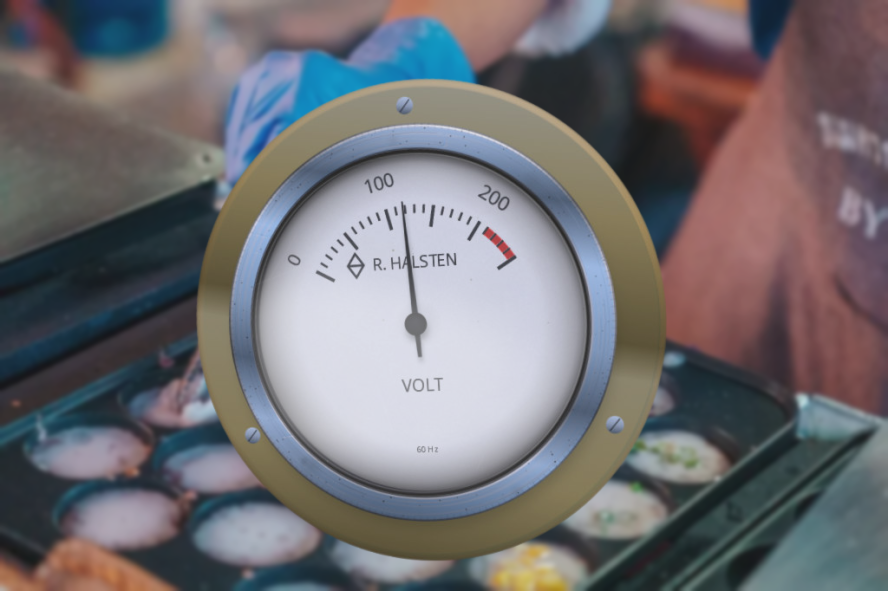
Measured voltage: 120 V
